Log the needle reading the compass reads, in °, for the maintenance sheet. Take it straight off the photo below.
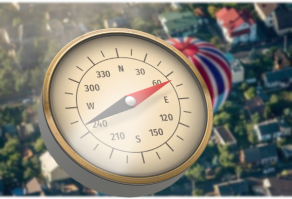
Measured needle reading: 67.5 °
